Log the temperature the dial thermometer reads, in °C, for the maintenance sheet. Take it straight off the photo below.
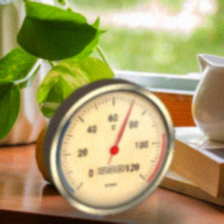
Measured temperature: 70 °C
